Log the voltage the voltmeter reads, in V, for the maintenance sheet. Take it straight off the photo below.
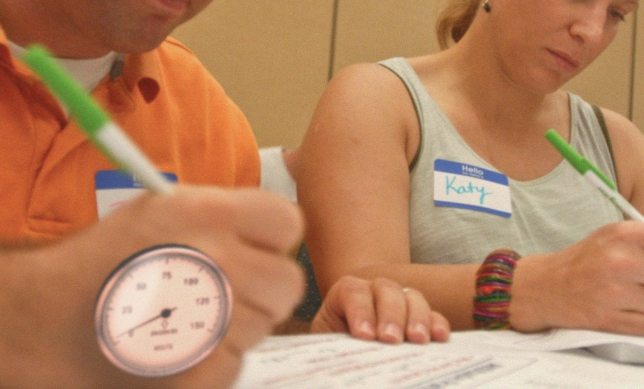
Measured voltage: 5 V
